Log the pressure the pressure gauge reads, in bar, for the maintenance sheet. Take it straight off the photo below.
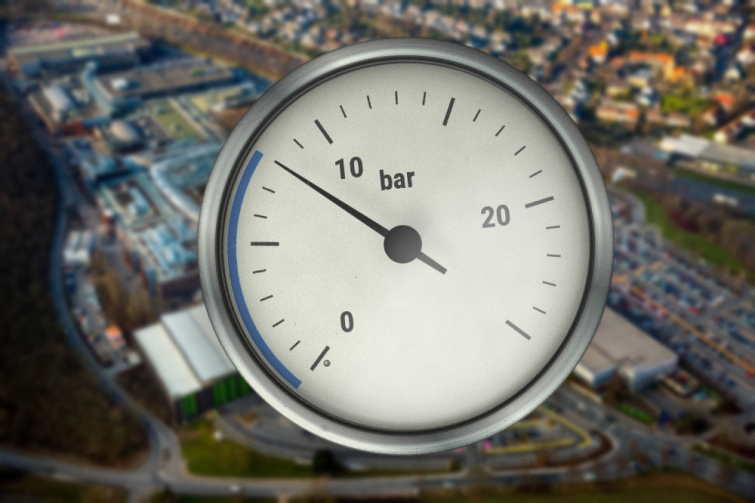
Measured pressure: 8 bar
